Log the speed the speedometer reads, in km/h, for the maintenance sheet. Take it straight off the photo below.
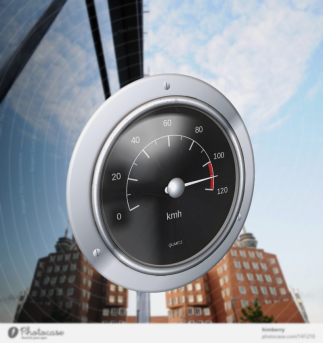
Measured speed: 110 km/h
